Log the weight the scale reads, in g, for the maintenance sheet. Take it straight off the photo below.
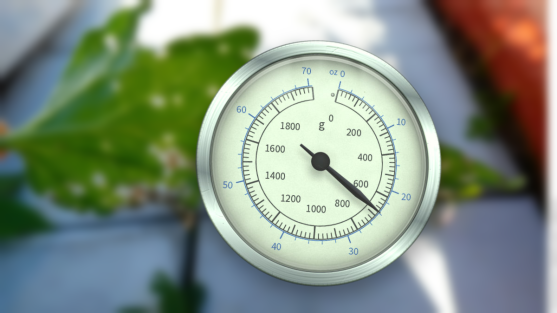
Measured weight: 680 g
